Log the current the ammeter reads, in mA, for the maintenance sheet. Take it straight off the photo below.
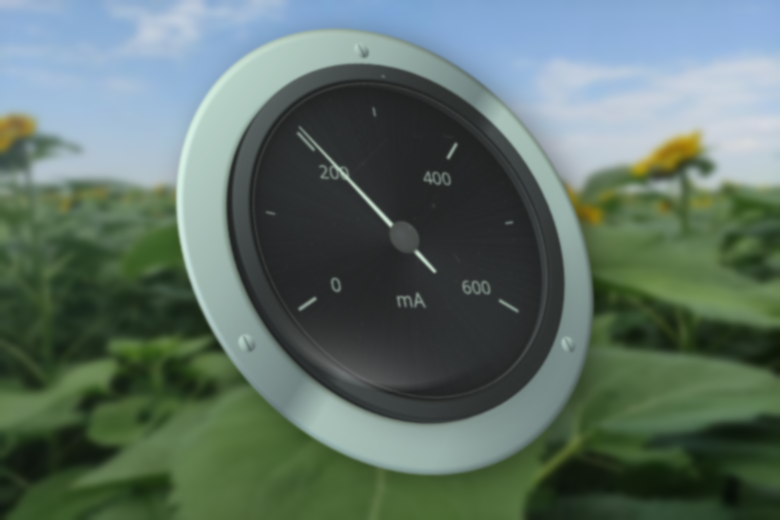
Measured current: 200 mA
